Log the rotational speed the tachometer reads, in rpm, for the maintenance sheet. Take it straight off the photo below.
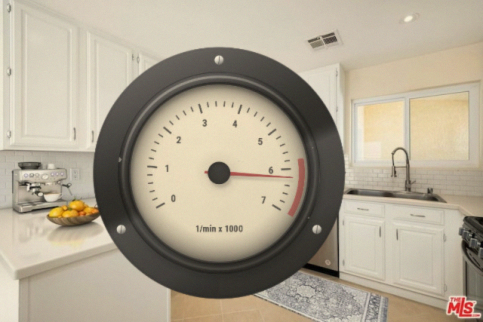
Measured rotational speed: 6200 rpm
